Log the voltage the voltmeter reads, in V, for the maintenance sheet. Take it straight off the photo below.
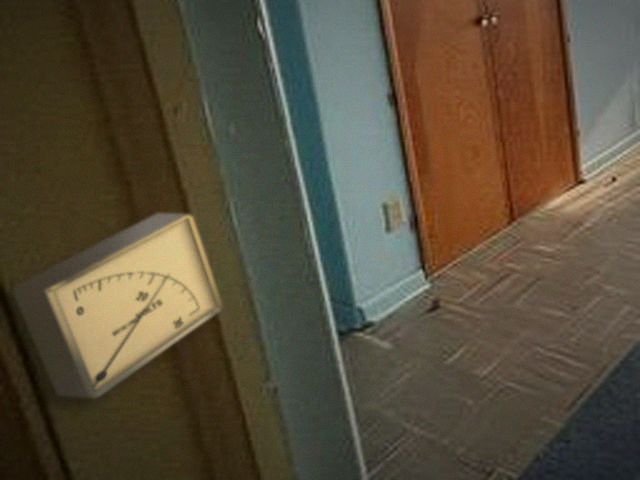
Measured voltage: 22 V
